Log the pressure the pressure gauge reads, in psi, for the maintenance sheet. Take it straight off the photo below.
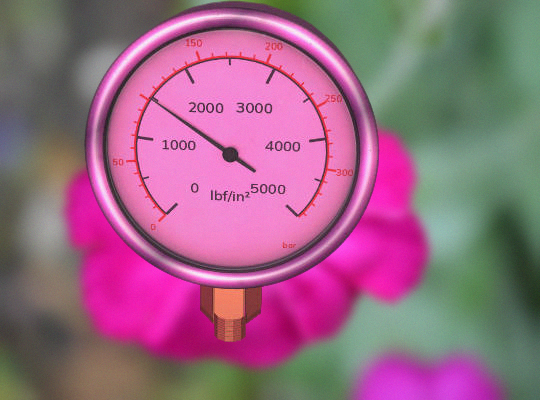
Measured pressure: 1500 psi
